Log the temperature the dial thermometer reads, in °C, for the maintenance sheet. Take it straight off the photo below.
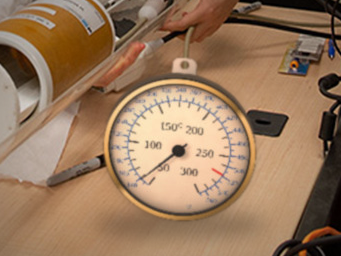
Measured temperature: 60 °C
